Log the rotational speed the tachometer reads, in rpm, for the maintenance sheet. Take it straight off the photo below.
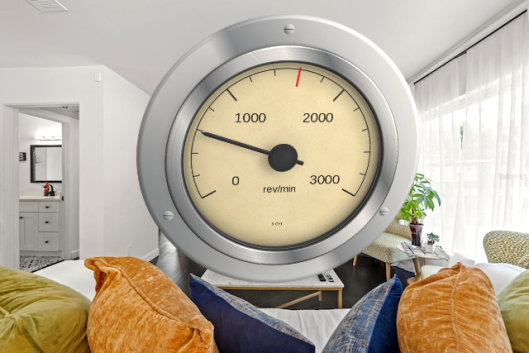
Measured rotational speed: 600 rpm
